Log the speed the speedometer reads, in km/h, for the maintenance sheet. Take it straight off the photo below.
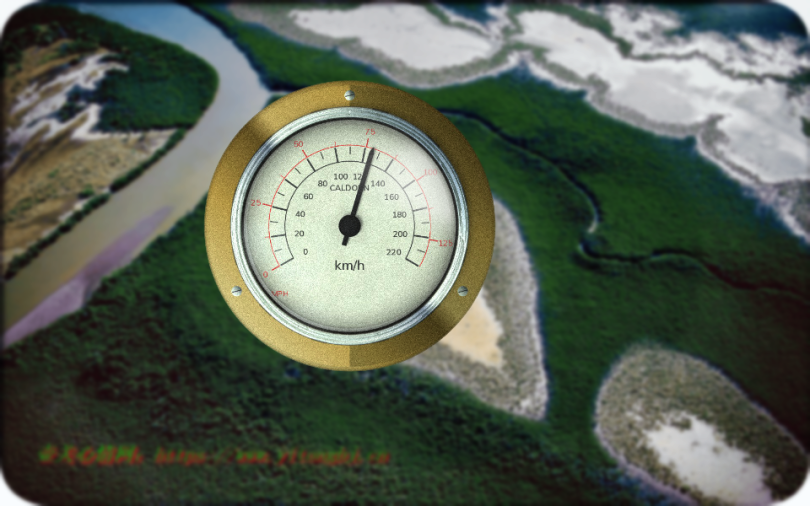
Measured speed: 125 km/h
